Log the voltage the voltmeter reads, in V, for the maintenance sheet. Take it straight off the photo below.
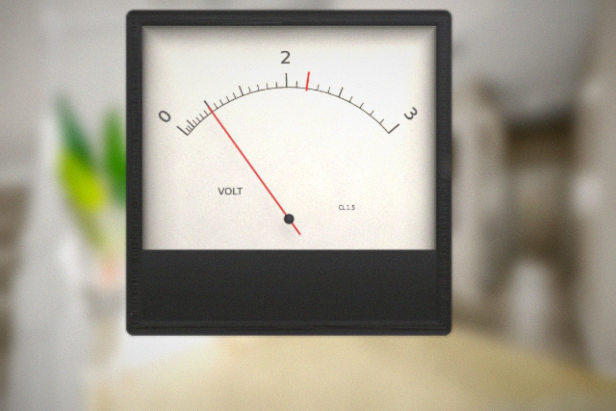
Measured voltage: 1 V
